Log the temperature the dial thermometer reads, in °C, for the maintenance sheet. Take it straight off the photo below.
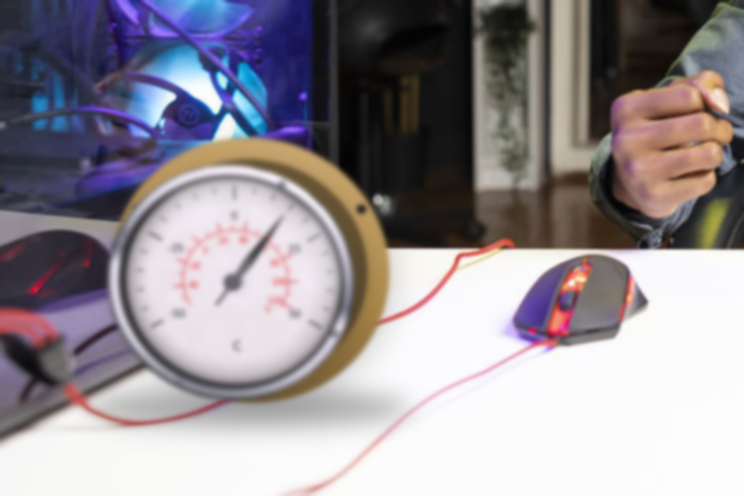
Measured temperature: 15 °C
